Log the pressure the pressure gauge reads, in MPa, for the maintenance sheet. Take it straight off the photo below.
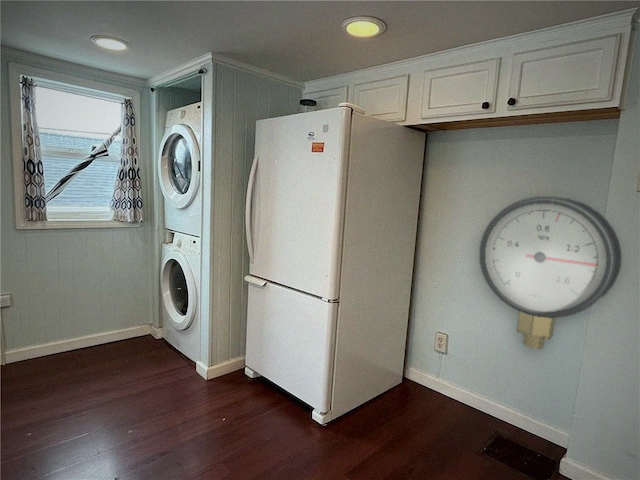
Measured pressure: 1.35 MPa
